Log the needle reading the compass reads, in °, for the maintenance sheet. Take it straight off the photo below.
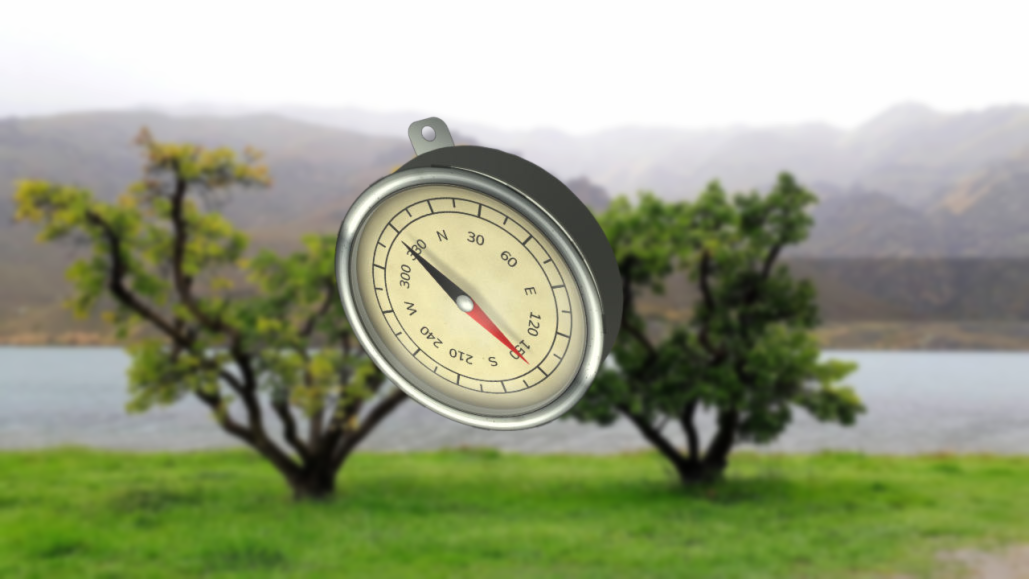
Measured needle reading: 150 °
